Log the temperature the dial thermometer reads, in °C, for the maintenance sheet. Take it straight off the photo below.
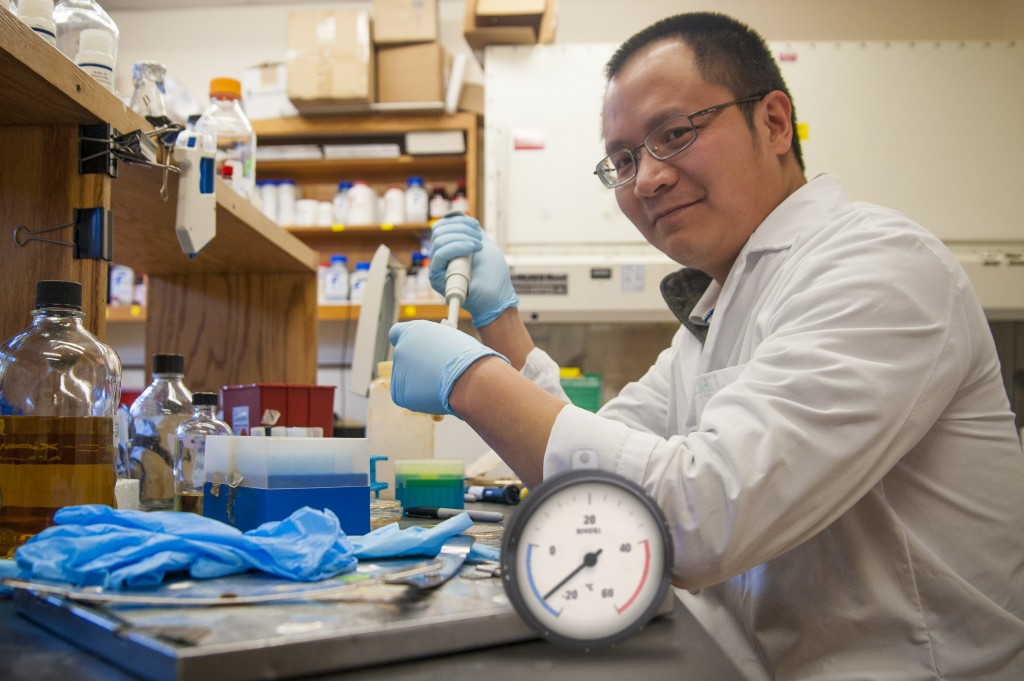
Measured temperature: -14 °C
